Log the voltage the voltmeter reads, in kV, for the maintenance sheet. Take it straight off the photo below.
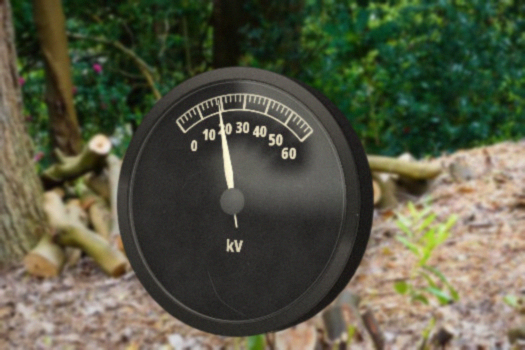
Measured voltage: 20 kV
